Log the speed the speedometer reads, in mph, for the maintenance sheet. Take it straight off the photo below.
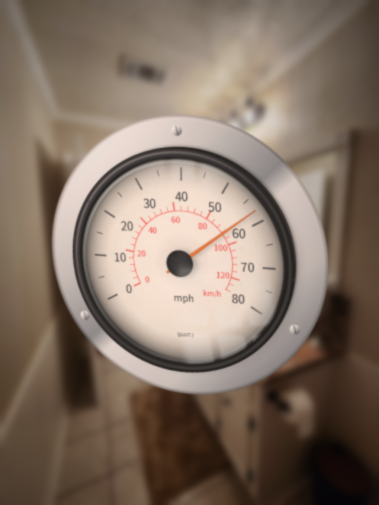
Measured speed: 57.5 mph
